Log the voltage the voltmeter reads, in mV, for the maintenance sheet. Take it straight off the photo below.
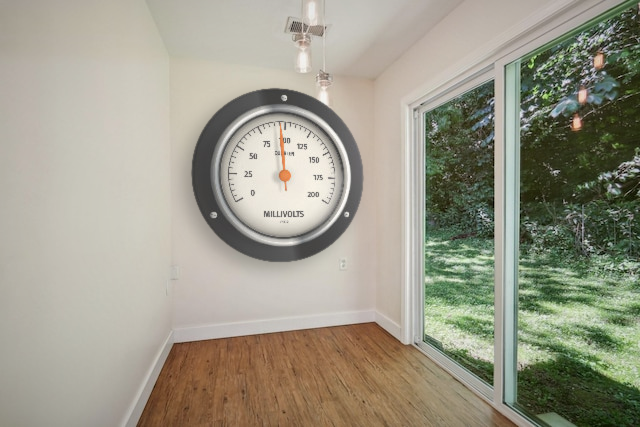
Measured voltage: 95 mV
